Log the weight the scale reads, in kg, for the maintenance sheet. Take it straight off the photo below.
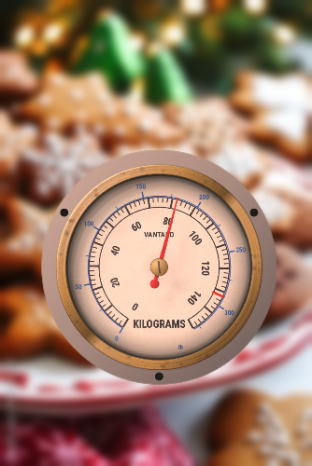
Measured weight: 82 kg
